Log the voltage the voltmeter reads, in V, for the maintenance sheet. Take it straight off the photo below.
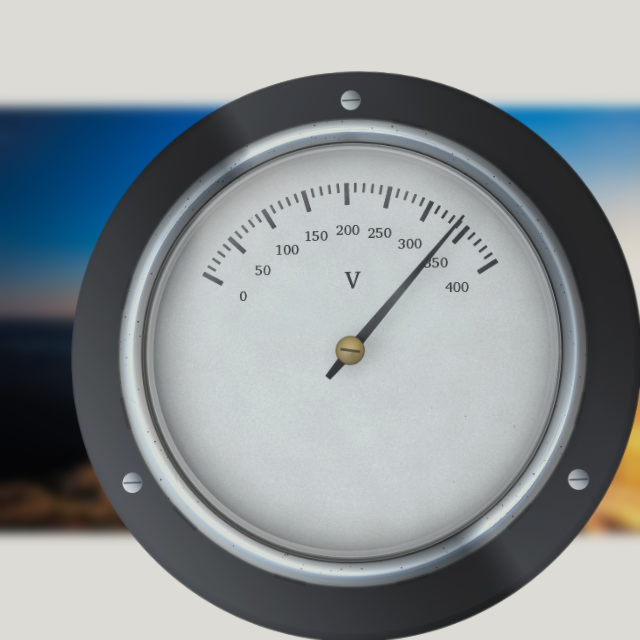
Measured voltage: 340 V
